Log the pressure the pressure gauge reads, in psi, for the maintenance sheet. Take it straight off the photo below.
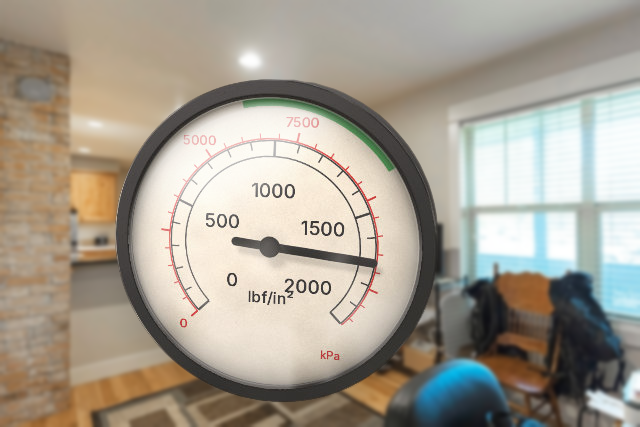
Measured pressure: 1700 psi
